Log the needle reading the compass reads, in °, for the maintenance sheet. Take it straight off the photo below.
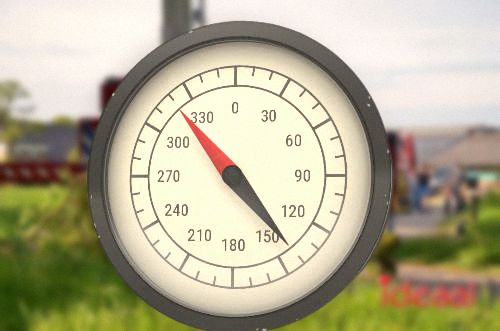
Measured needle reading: 320 °
